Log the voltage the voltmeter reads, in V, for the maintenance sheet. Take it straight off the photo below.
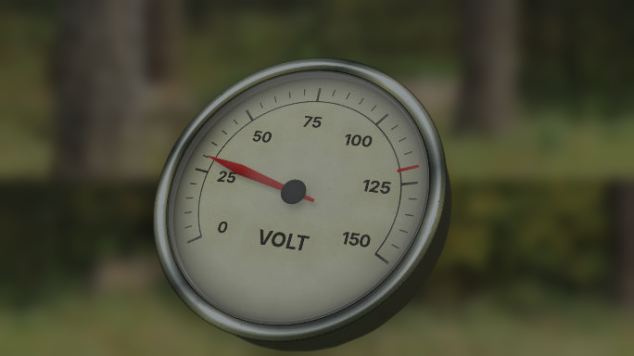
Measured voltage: 30 V
